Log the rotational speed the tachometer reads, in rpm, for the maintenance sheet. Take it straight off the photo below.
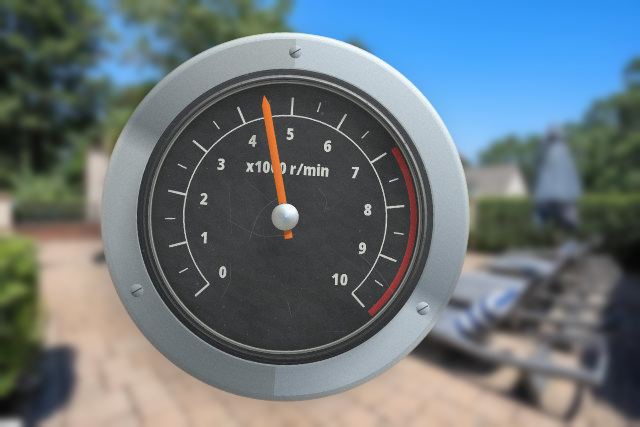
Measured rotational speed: 4500 rpm
